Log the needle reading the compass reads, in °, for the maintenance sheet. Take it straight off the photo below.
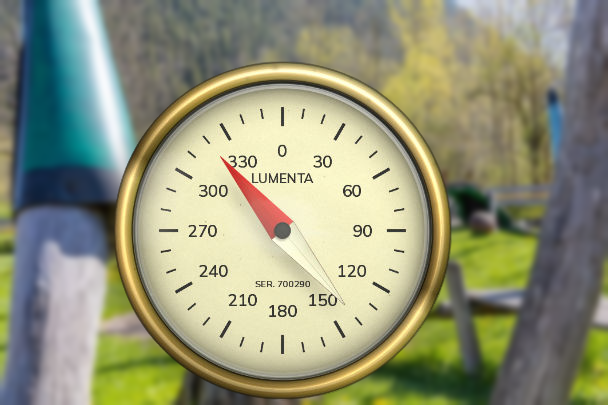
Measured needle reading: 320 °
